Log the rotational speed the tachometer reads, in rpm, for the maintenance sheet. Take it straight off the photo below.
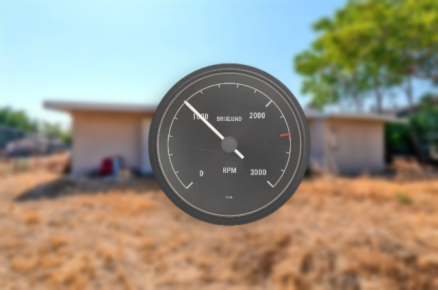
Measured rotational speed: 1000 rpm
